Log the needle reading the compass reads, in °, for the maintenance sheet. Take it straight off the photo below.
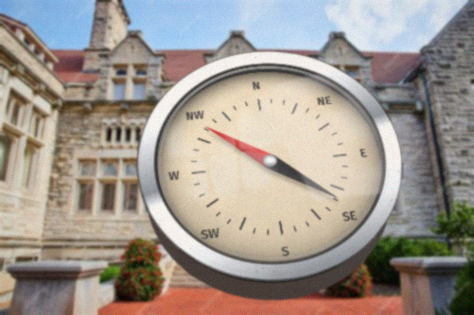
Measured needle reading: 310 °
